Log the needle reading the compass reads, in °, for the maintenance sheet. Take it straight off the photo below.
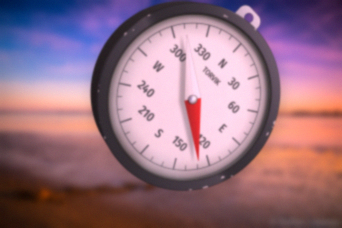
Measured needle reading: 130 °
